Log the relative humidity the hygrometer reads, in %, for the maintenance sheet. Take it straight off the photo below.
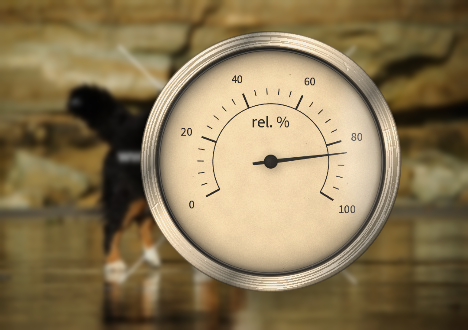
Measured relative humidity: 84 %
